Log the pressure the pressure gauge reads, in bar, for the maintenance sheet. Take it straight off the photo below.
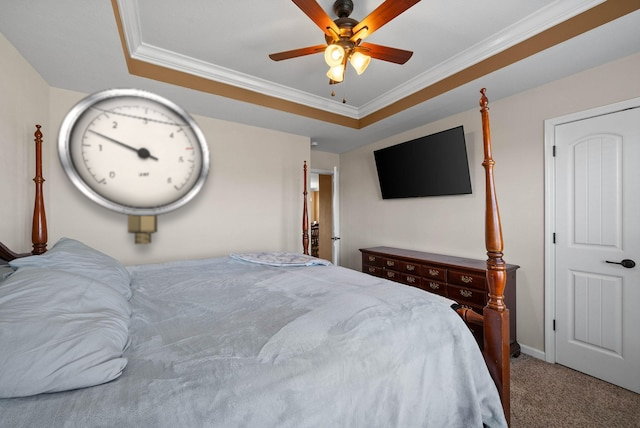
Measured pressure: 1.4 bar
